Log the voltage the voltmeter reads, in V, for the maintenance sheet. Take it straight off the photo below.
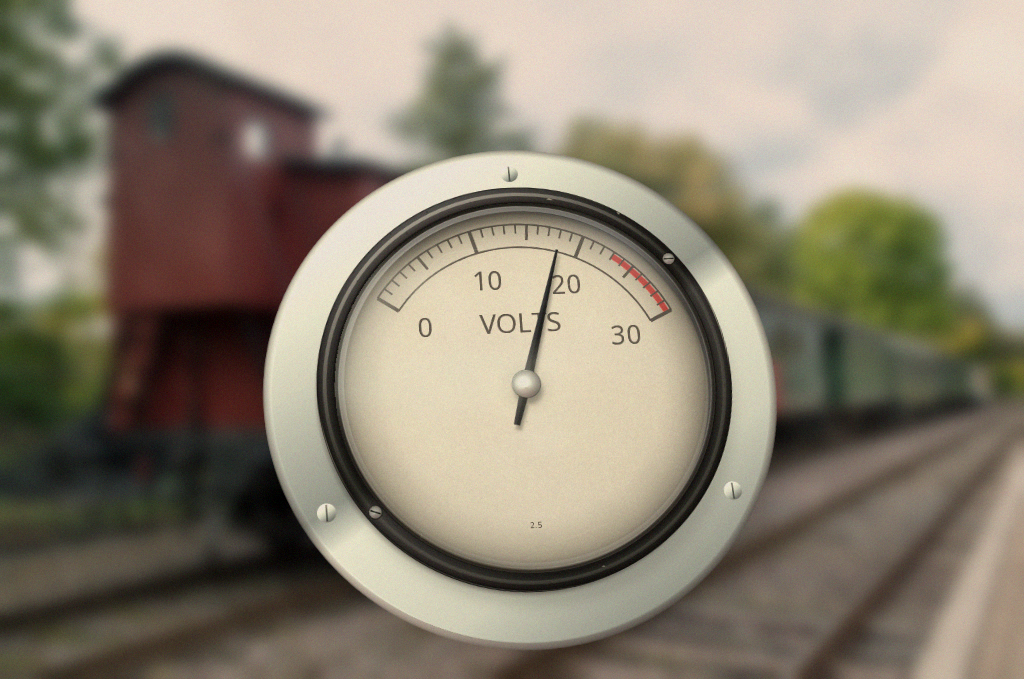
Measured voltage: 18 V
